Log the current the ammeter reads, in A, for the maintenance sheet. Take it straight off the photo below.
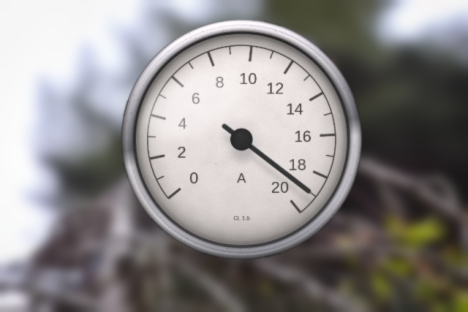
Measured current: 19 A
